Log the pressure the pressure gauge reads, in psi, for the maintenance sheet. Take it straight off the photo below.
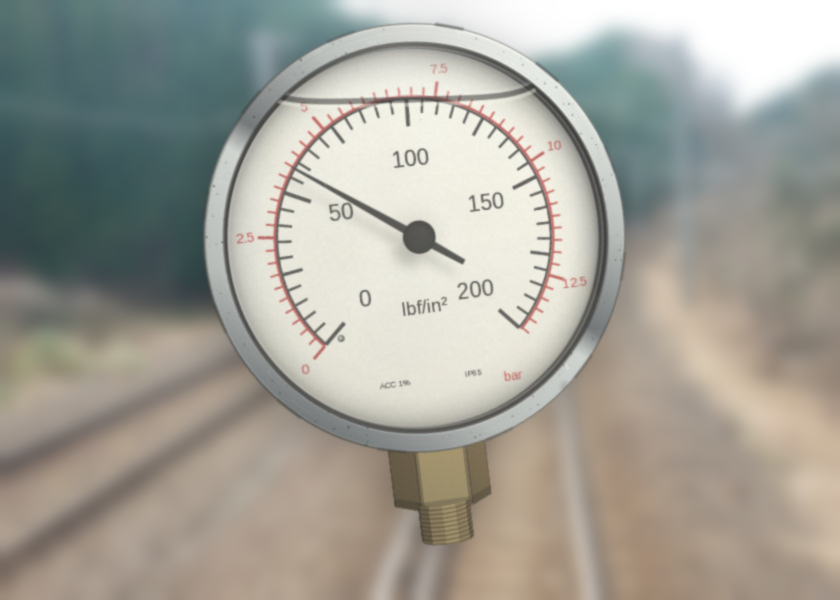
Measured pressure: 57.5 psi
